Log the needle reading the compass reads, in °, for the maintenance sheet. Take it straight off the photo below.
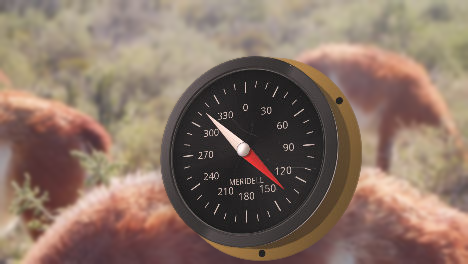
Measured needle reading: 135 °
